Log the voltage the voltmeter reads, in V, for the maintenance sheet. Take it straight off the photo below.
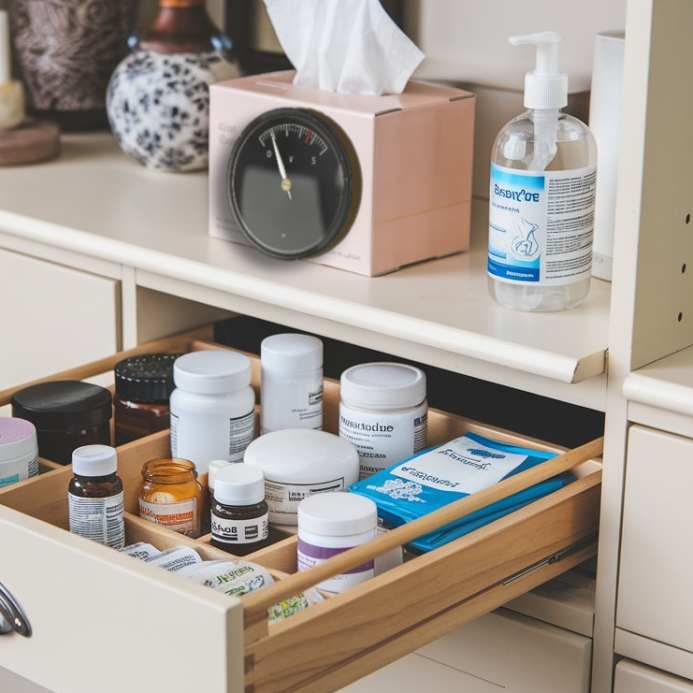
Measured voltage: 1 V
